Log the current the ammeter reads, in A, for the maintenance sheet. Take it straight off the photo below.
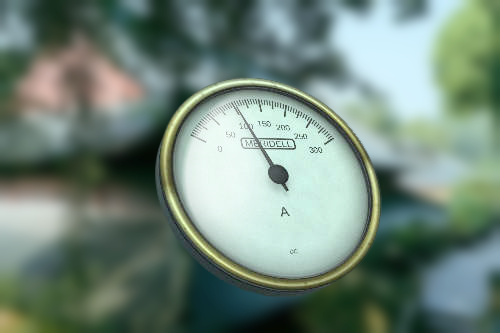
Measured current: 100 A
